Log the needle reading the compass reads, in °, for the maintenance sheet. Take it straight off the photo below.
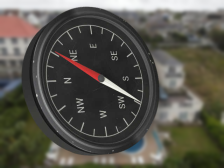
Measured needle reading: 30 °
